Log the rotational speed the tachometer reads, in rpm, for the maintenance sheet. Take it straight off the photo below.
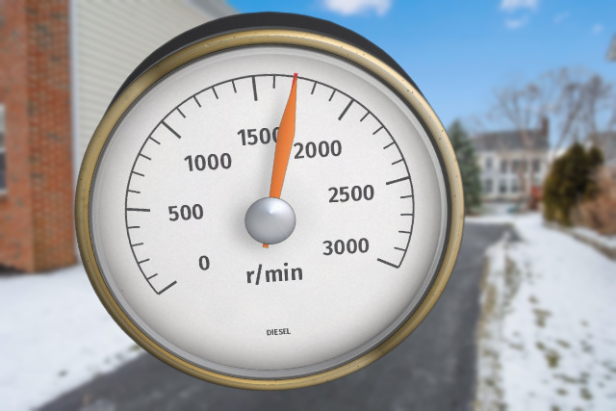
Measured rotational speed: 1700 rpm
